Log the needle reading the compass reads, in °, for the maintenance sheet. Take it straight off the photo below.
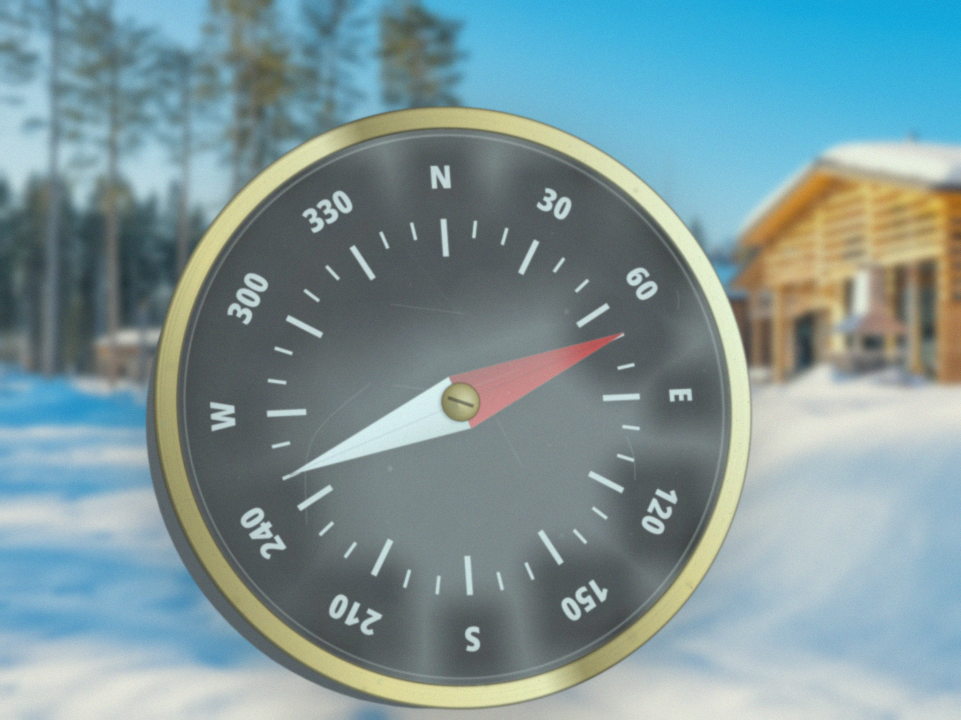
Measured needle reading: 70 °
